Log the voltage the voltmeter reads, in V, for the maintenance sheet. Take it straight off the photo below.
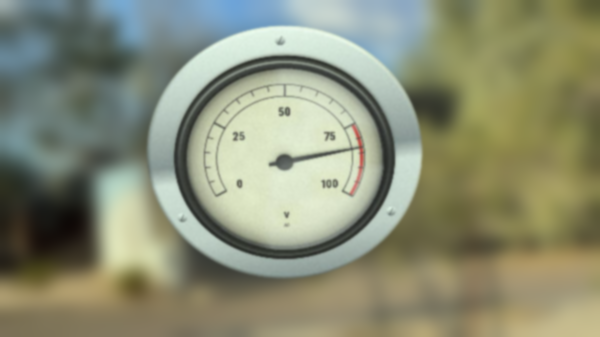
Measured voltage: 82.5 V
